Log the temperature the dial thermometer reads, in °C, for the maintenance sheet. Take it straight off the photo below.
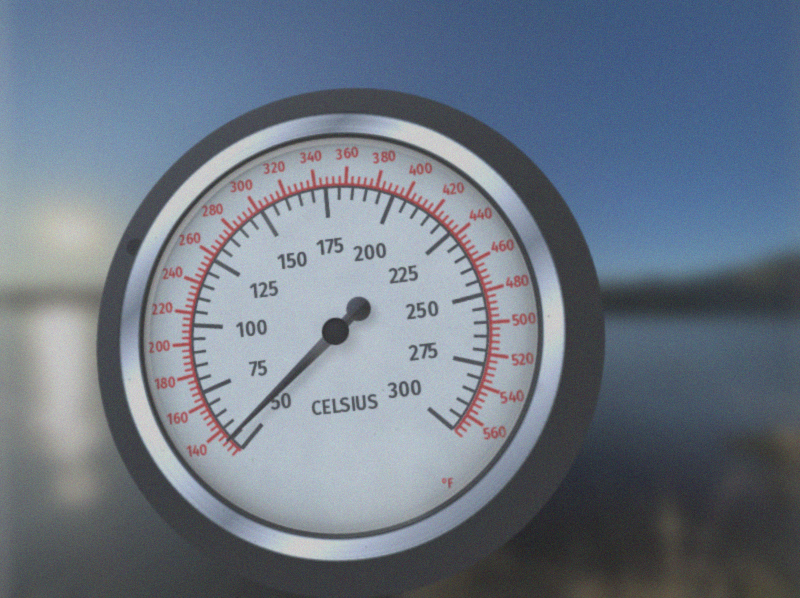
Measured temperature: 55 °C
